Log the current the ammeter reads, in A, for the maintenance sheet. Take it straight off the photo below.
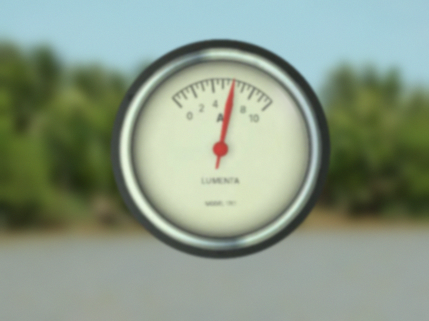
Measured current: 6 A
